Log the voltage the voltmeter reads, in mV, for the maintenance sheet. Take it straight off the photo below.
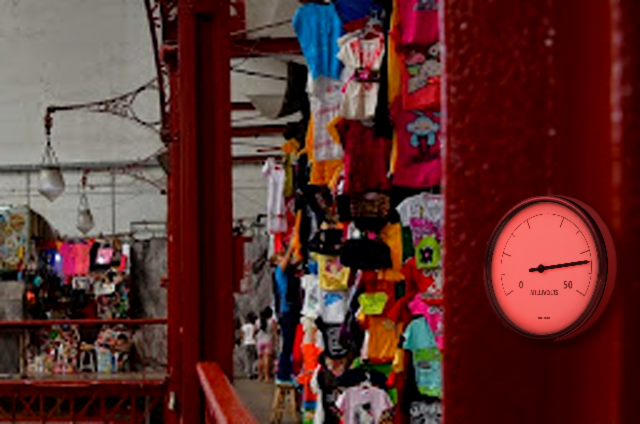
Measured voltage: 42.5 mV
